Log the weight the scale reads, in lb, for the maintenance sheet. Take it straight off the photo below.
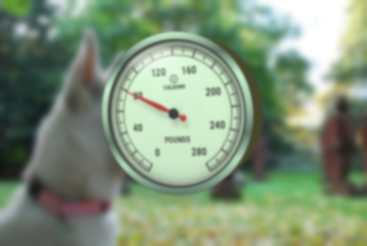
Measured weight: 80 lb
